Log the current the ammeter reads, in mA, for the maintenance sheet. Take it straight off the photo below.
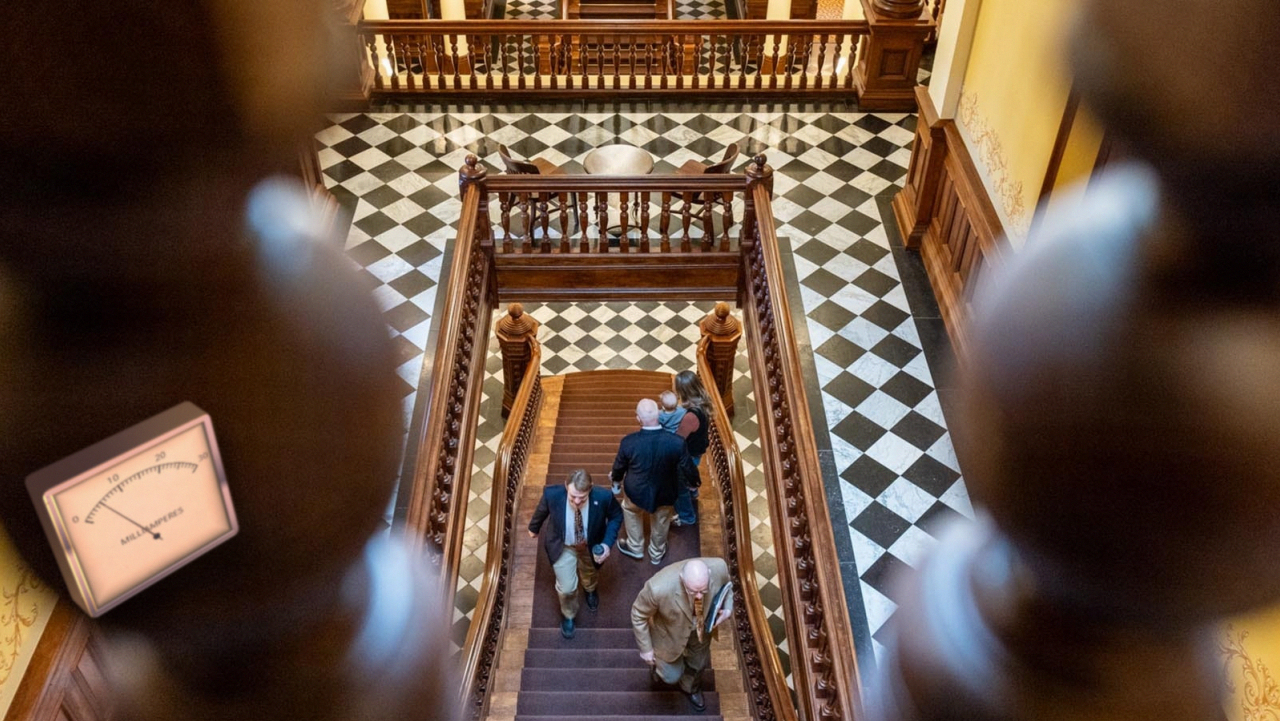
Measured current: 5 mA
